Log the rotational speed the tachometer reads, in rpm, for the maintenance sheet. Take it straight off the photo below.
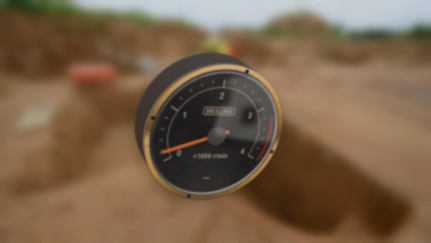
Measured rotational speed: 200 rpm
